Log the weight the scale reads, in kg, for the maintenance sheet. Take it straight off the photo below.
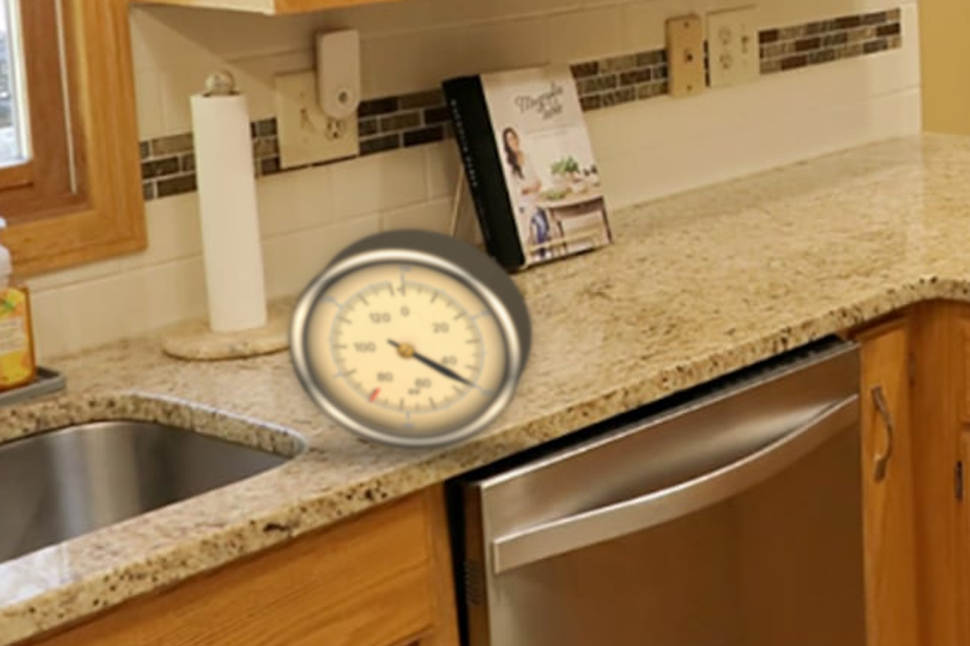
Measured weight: 45 kg
